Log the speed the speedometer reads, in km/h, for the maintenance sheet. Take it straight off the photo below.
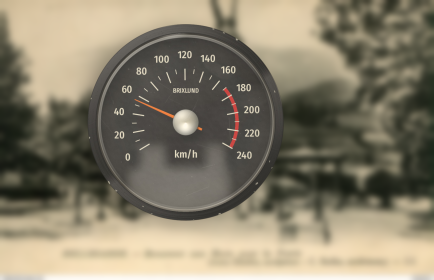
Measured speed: 55 km/h
